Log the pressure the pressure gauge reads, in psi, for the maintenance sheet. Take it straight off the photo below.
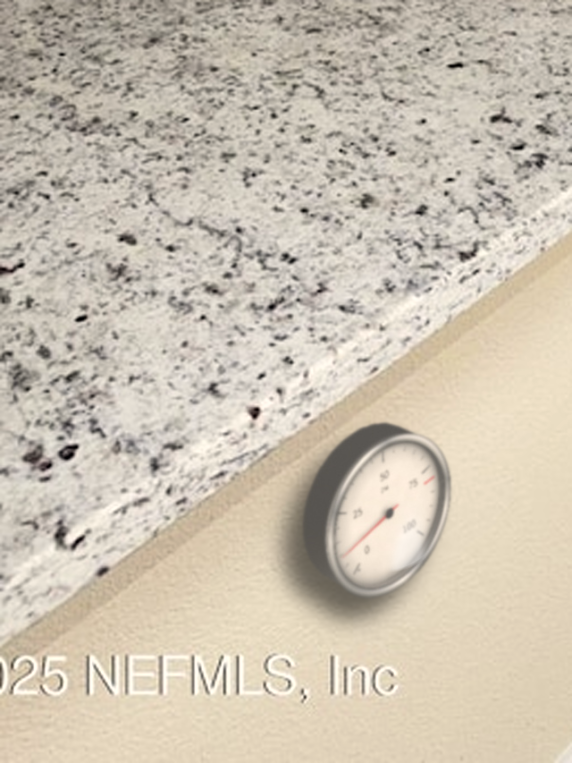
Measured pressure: 10 psi
